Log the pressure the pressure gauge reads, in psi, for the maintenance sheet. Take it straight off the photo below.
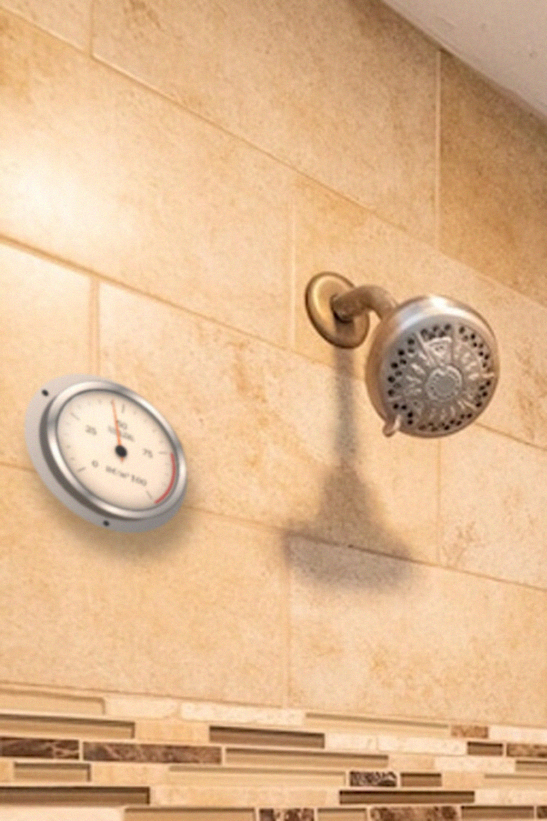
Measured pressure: 45 psi
